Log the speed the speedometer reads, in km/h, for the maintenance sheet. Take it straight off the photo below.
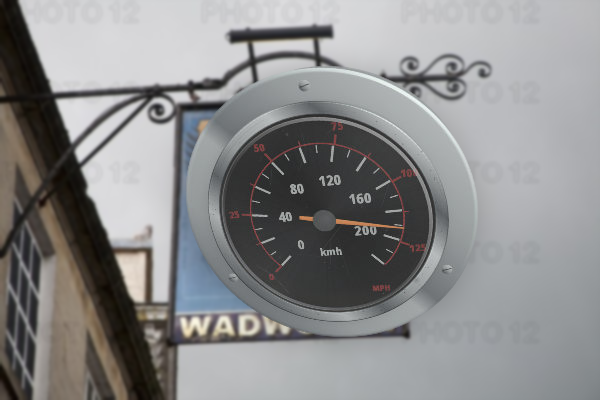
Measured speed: 190 km/h
